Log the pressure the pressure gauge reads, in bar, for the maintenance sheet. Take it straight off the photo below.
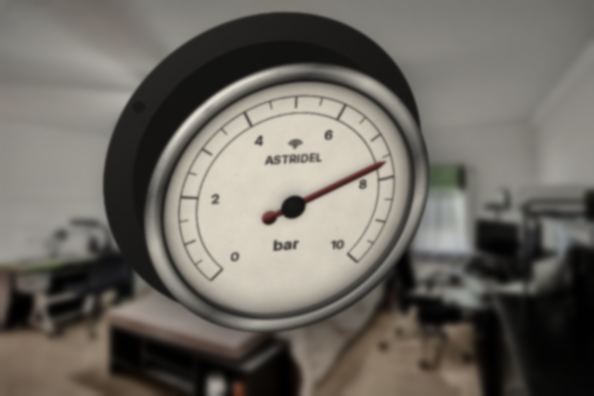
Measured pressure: 7.5 bar
